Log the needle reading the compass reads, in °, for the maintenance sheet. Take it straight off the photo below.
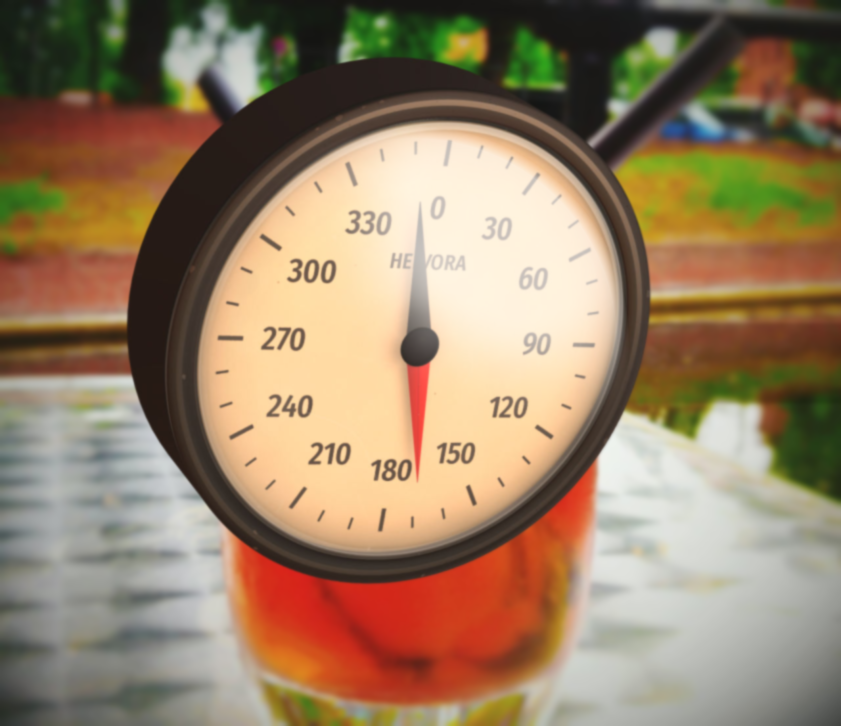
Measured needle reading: 170 °
